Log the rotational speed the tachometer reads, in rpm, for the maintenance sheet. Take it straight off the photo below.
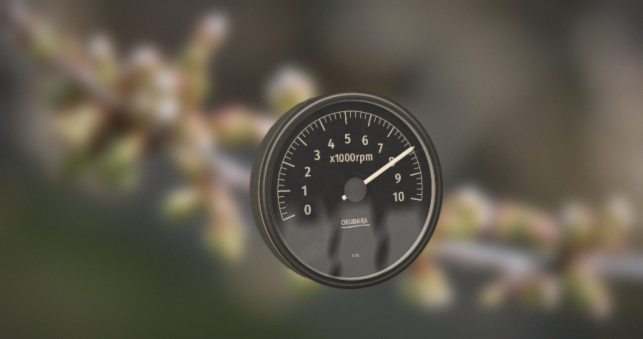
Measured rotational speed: 8000 rpm
